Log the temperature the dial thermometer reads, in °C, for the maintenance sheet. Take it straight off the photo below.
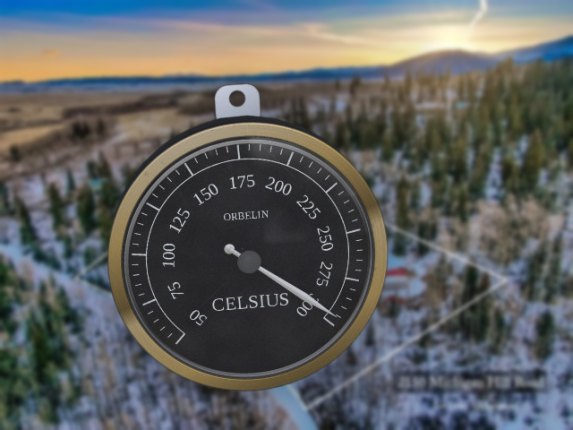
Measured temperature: 295 °C
